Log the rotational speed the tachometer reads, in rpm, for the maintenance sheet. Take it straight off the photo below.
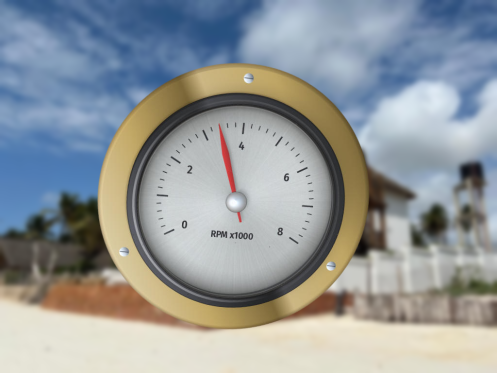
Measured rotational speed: 3400 rpm
